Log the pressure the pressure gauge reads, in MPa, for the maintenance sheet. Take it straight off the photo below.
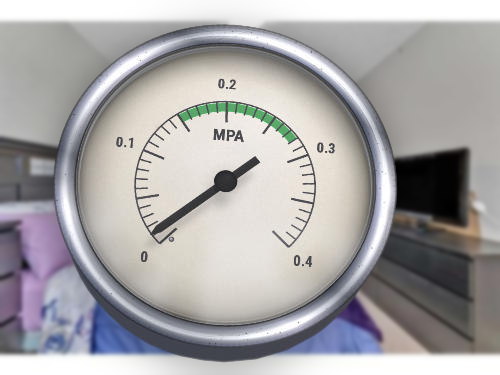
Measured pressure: 0.01 MPa
